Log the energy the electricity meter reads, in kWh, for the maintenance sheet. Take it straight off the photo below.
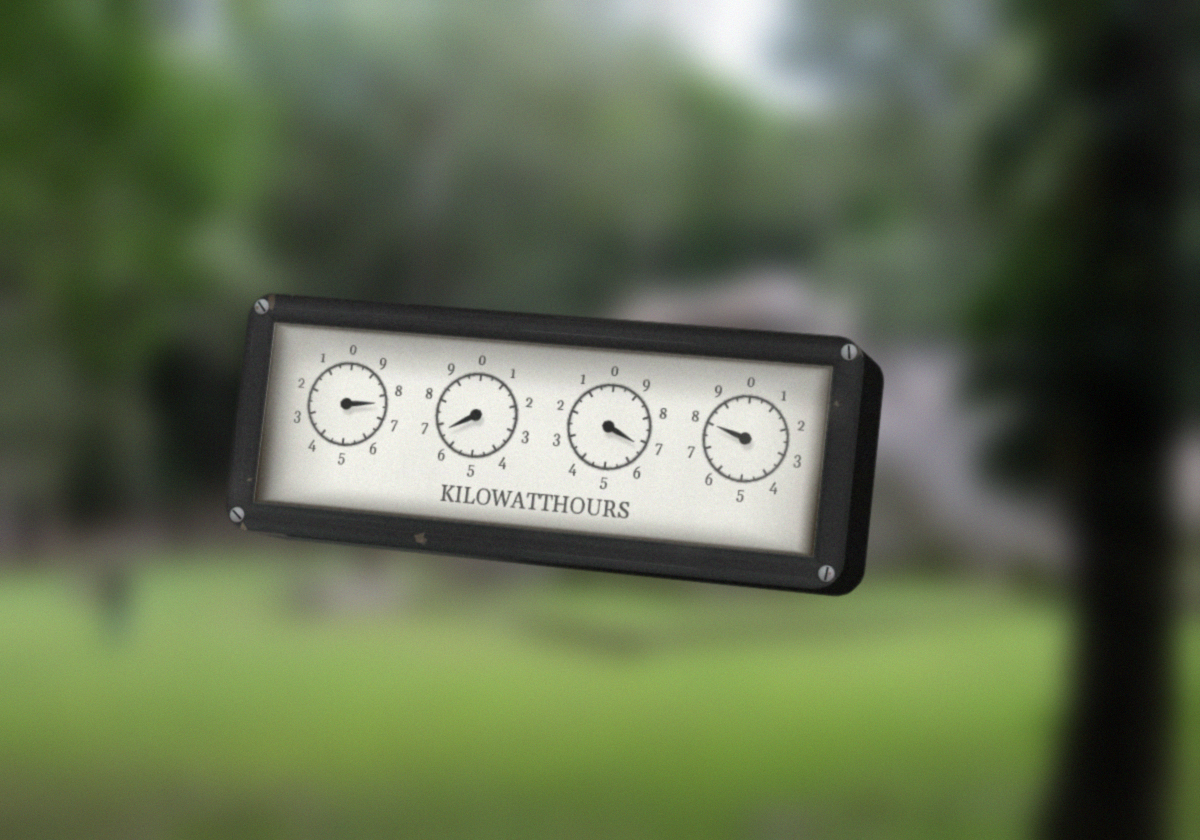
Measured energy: 7668 kWh
